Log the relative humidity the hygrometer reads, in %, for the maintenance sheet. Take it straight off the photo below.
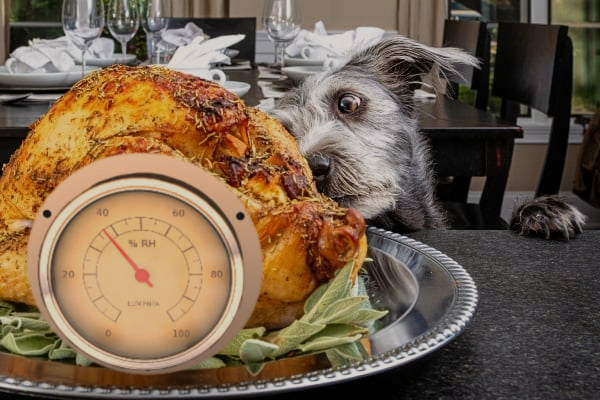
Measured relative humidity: 37.5 %
